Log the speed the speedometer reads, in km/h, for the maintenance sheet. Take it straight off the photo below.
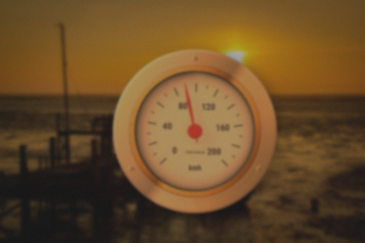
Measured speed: 90 km/h
